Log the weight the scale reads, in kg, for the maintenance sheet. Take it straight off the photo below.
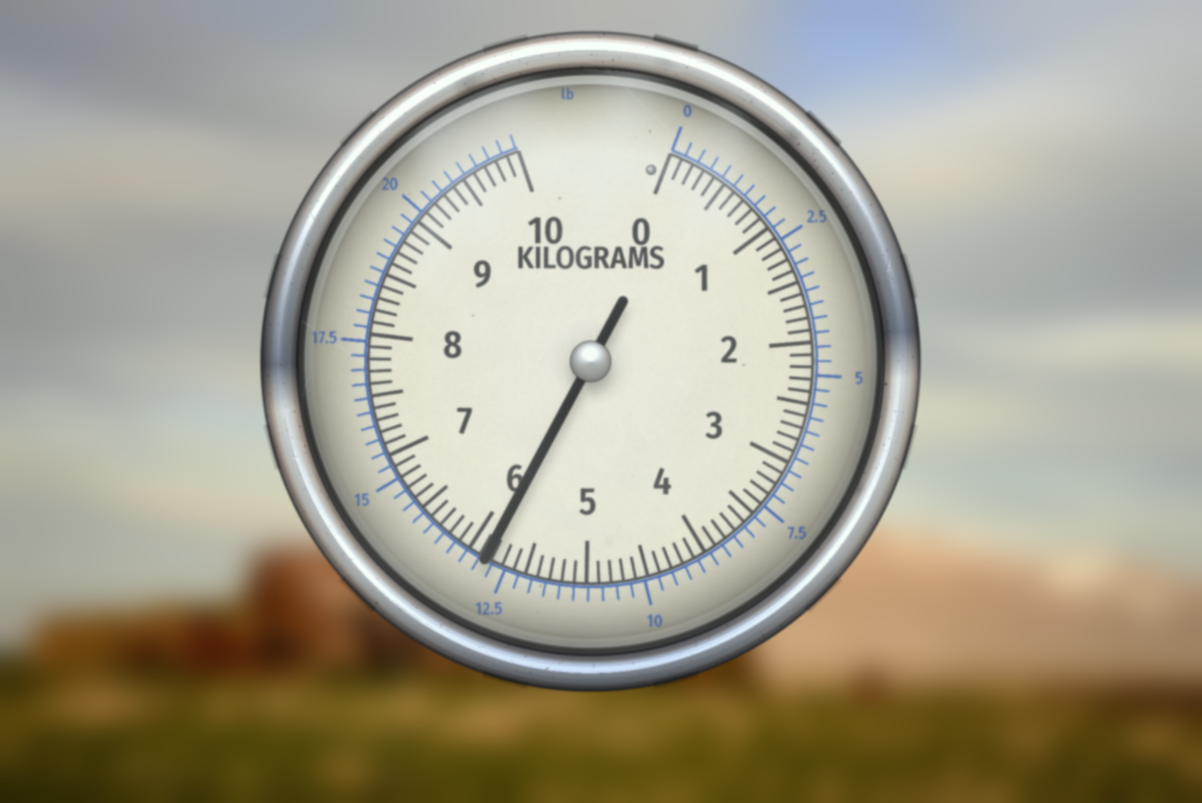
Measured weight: 5.85 kg
